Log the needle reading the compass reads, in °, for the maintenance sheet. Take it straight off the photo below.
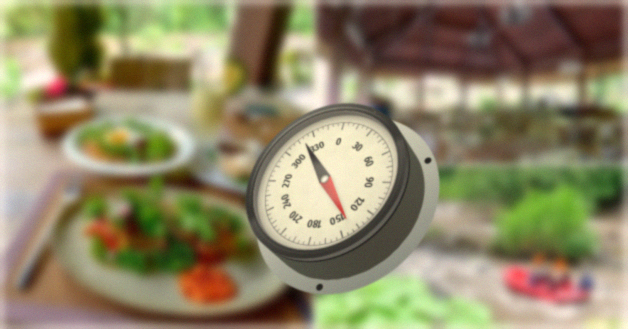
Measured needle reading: 140 °
